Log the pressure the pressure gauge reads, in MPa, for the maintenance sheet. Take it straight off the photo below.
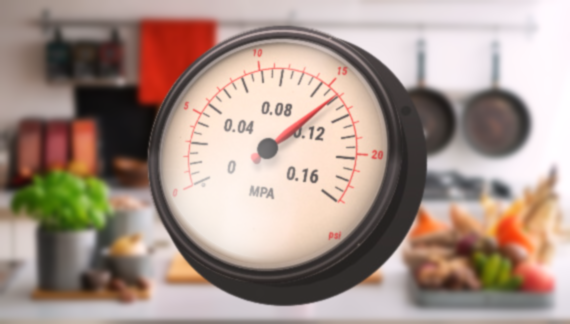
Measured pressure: 0.11 MPa
